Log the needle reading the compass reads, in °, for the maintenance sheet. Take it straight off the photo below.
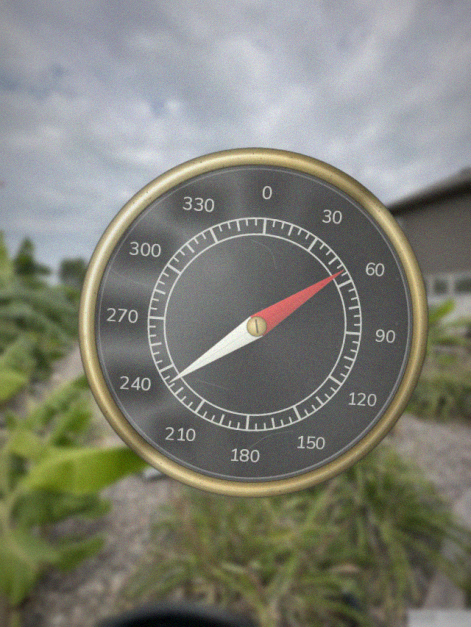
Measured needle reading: 52.5 °
